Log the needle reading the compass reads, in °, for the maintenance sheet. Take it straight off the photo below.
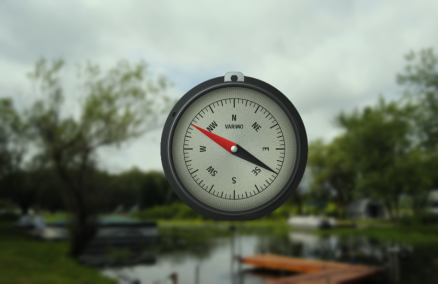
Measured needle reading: 300 °
